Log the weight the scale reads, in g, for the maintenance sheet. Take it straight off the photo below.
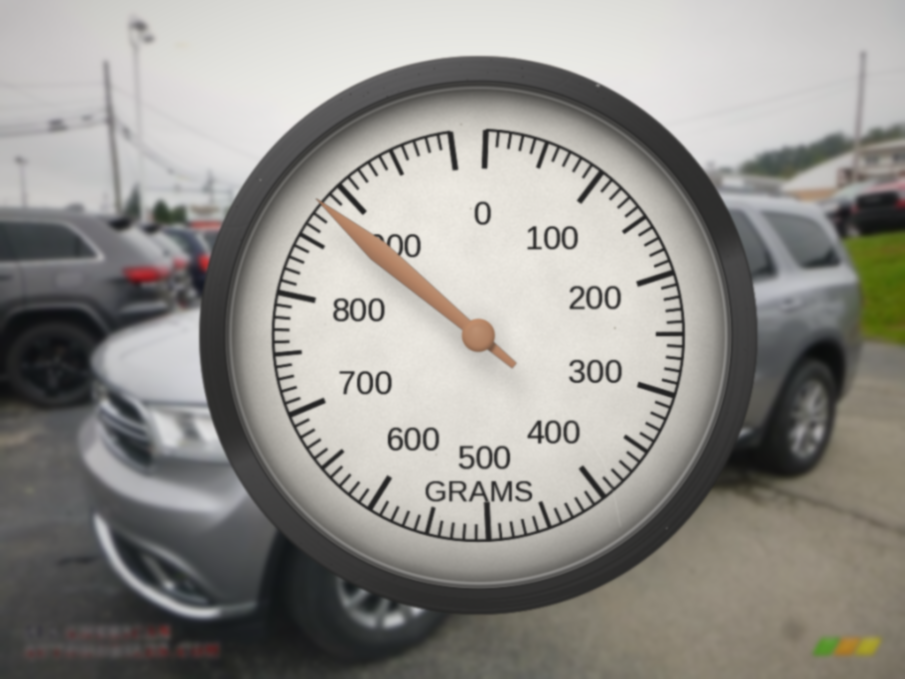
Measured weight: 880 g
